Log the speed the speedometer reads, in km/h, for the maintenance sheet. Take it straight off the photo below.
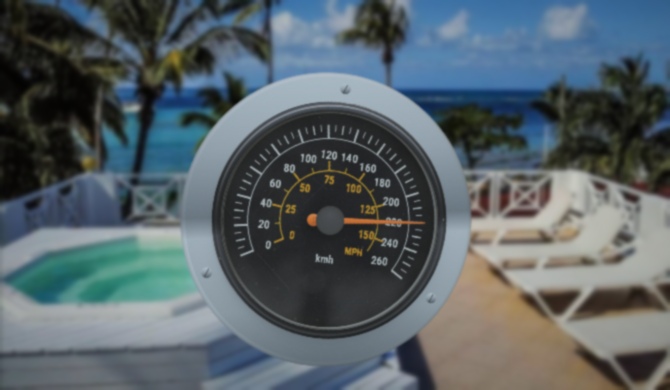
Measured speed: 220 km/h
